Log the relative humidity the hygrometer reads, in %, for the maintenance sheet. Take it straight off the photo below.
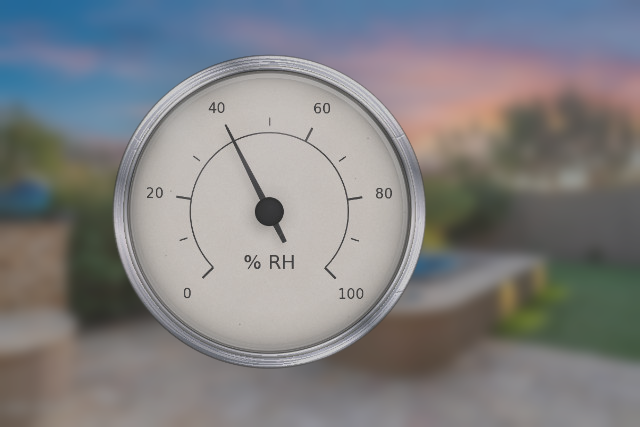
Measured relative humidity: 40 %
